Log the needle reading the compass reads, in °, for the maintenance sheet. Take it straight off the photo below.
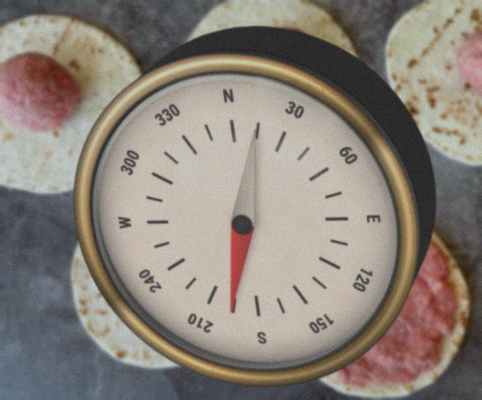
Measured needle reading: 195 °
